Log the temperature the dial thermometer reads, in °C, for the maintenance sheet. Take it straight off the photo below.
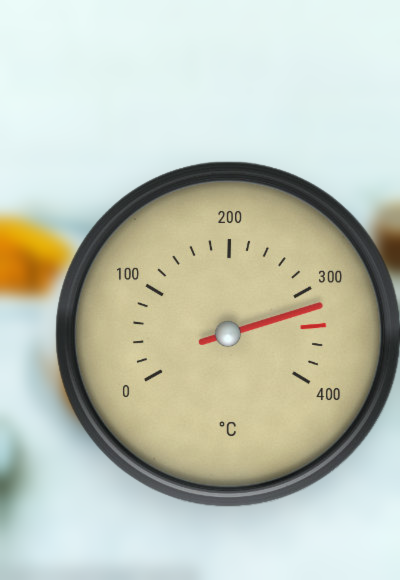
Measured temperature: 320 °C
